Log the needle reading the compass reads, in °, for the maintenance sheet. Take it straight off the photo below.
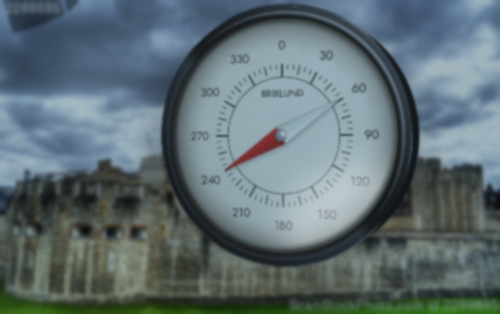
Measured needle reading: 240 °
